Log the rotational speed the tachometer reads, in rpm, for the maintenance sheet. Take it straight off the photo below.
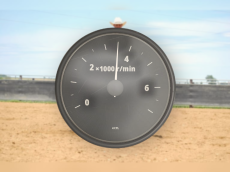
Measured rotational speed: 3500 rpm
